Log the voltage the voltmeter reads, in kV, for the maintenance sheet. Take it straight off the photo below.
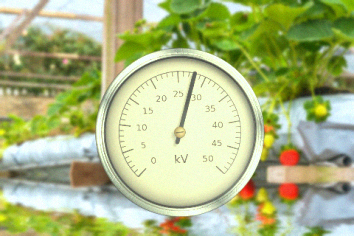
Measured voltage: 28 kV
